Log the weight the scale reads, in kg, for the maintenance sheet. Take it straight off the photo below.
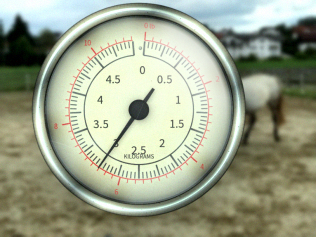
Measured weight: 3 kg
